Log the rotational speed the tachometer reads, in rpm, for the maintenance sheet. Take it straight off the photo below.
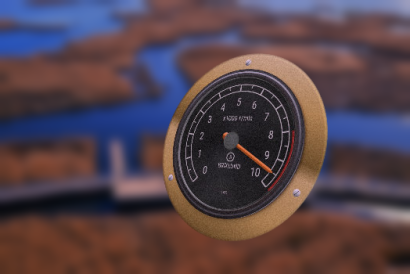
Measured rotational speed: 9500 rpm
